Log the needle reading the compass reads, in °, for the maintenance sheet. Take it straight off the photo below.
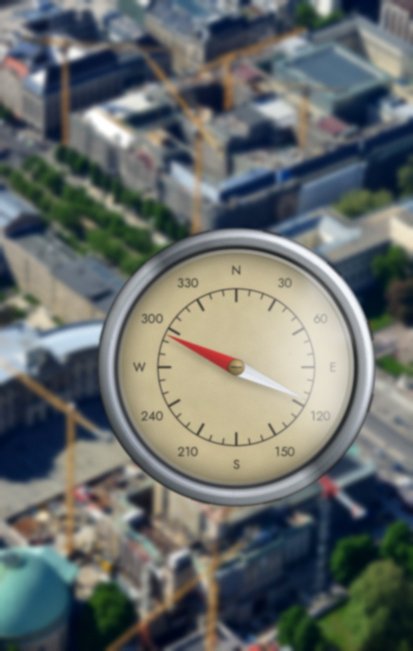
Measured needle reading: 295 °
